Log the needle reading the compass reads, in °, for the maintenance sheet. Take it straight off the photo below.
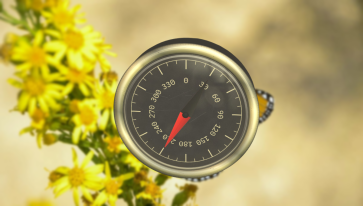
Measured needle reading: 210 °
